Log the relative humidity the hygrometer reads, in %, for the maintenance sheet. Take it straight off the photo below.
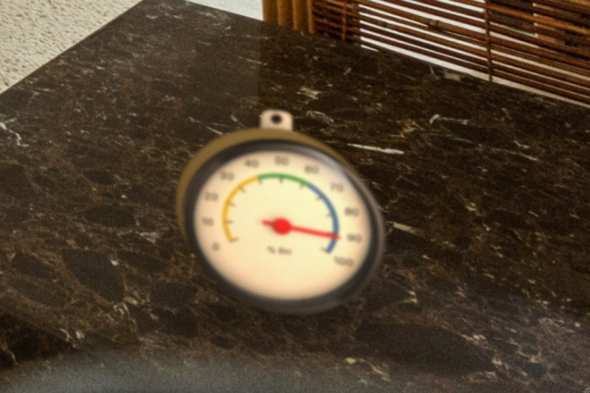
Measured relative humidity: 90 %
